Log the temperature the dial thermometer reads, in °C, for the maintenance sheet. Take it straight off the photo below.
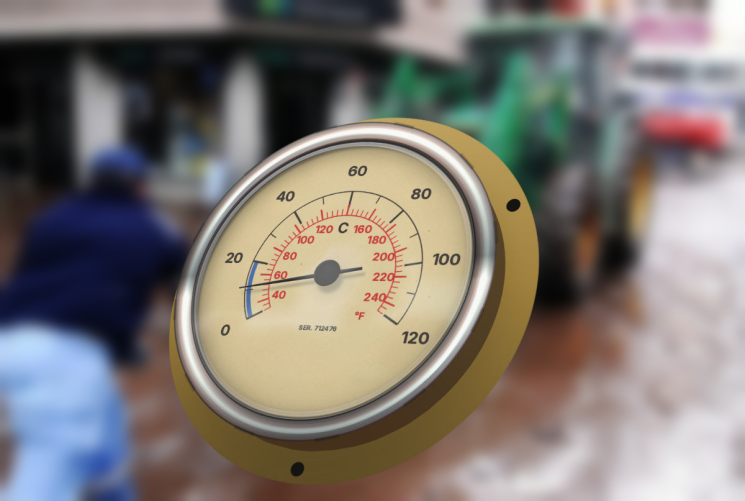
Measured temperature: 10 °C
